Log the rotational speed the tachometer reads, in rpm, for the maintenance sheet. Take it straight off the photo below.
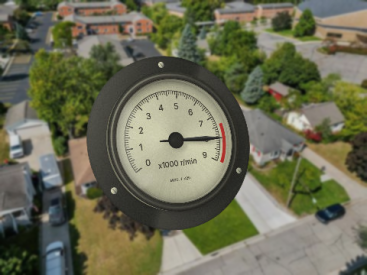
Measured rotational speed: 8000 rpm
